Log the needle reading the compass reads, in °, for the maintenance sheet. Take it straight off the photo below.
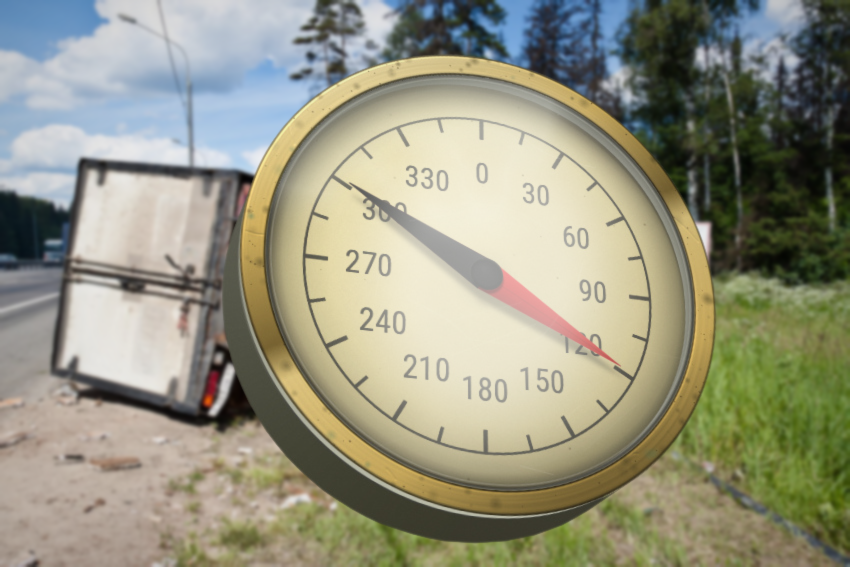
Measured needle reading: 120 °
